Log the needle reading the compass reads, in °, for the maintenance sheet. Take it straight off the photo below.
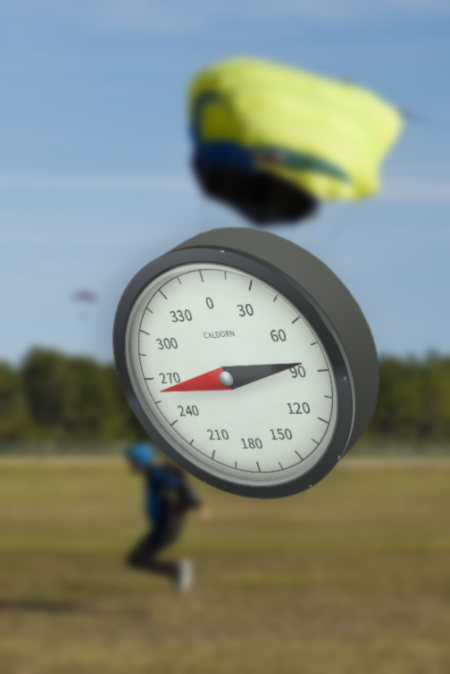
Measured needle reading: 262.5 °
